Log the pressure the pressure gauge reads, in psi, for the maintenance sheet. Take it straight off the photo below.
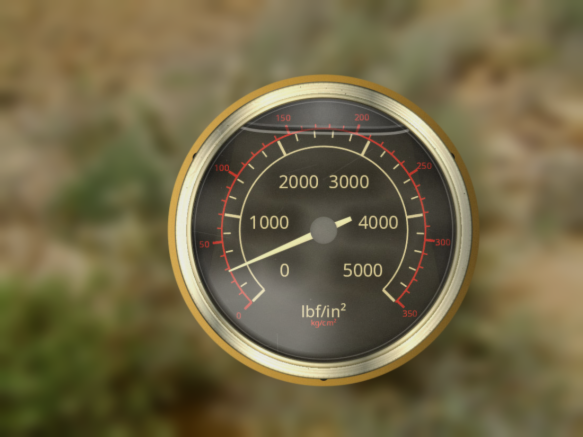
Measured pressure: 400 psi
